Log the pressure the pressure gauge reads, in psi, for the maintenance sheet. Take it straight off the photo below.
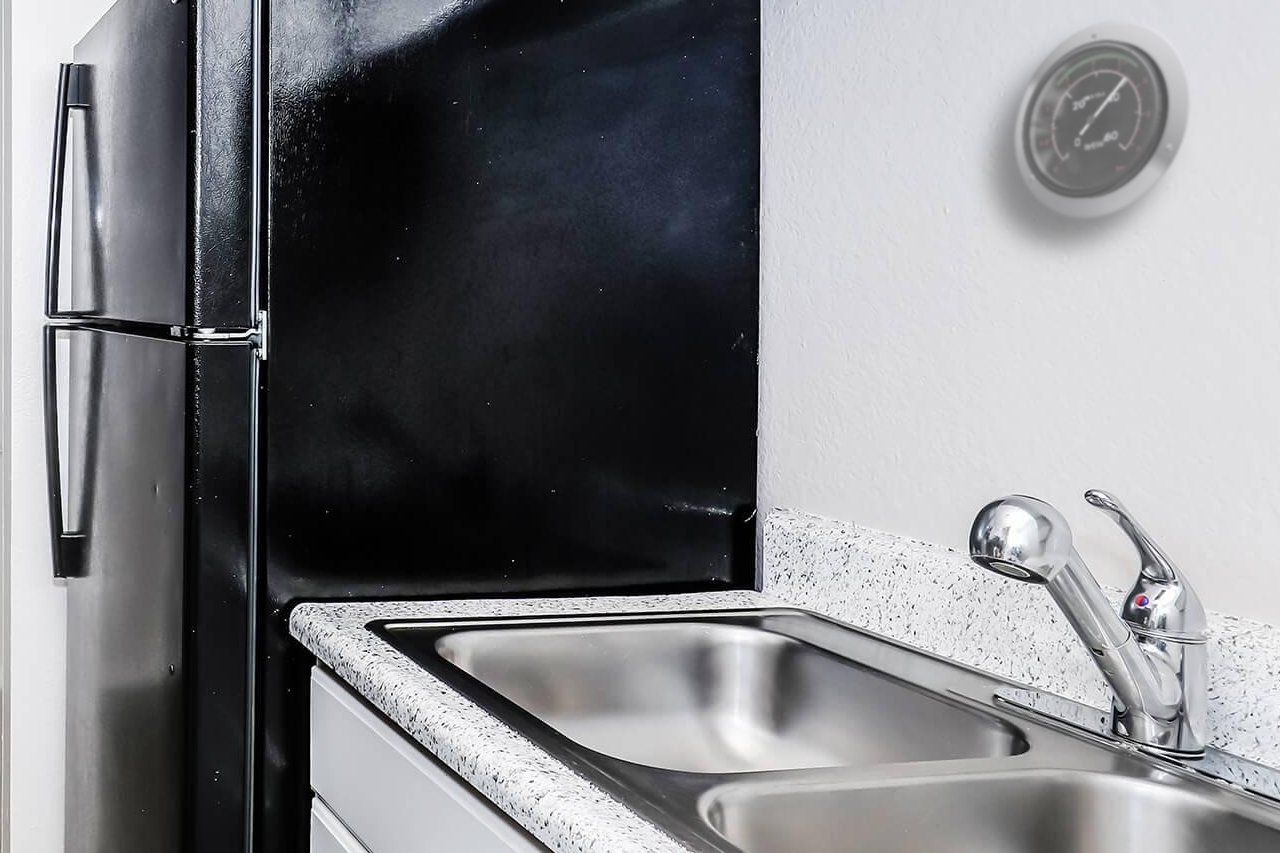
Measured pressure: 40 psi
